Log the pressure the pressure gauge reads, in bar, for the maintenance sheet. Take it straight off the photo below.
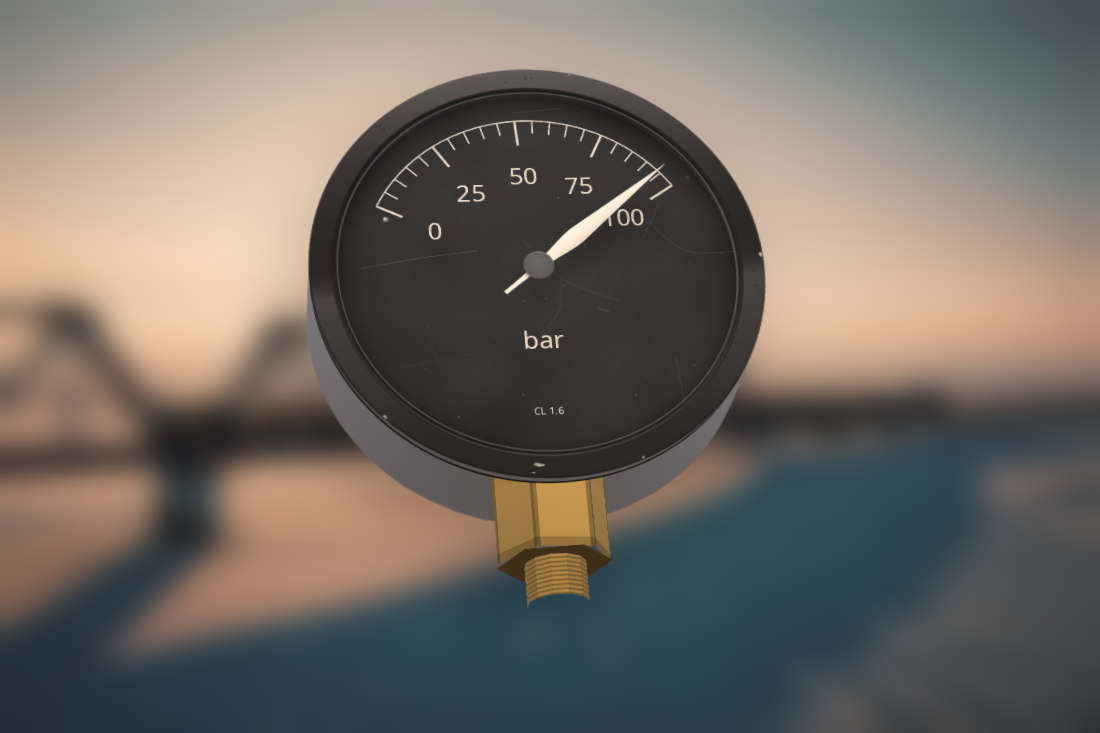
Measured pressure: 95 bar
